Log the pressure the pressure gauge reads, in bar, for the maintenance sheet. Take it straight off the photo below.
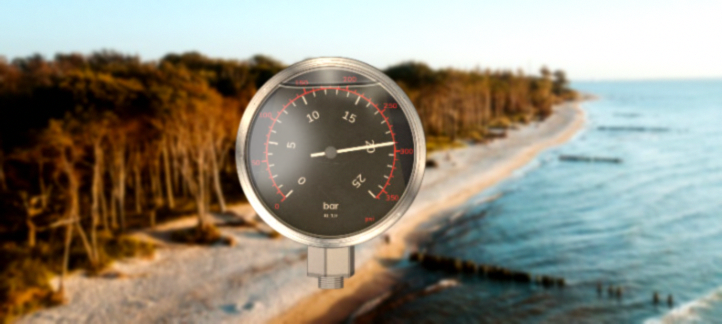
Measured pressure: 20 bar
